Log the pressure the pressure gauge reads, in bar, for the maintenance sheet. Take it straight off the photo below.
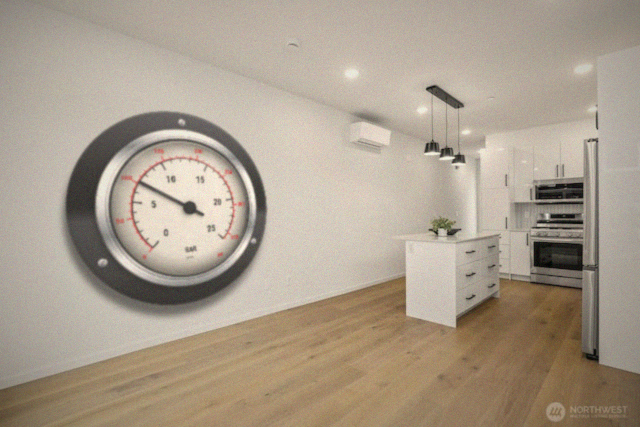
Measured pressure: 7 bar
